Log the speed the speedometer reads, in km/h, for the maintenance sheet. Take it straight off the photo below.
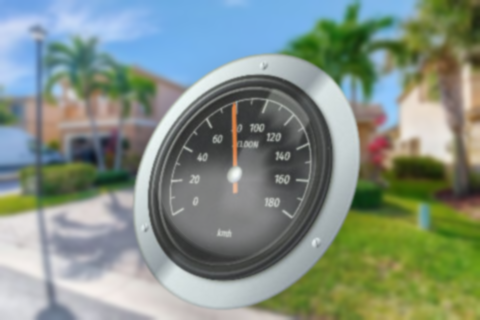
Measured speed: 80 km/h
